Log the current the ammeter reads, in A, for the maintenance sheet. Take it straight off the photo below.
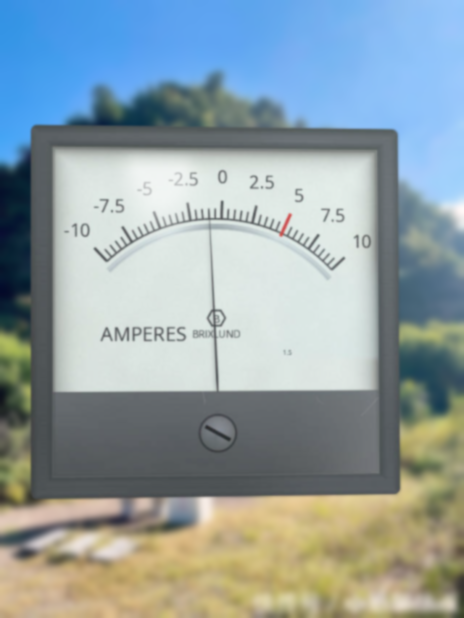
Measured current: -1 A
